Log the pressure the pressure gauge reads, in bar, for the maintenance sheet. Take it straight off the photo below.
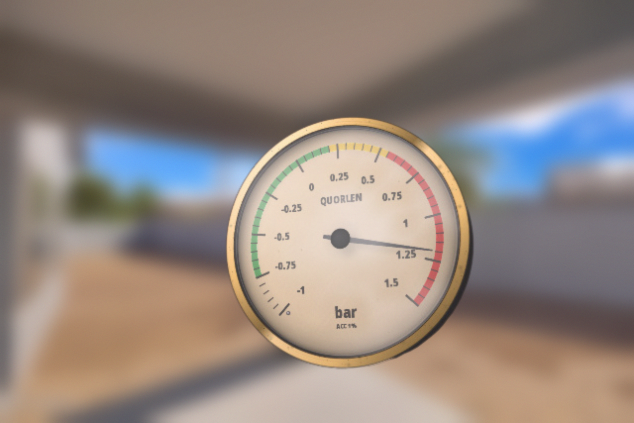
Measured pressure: 1.2 bar
